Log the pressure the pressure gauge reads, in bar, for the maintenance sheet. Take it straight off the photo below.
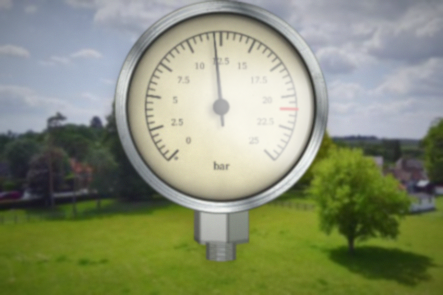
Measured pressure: 12 bar
